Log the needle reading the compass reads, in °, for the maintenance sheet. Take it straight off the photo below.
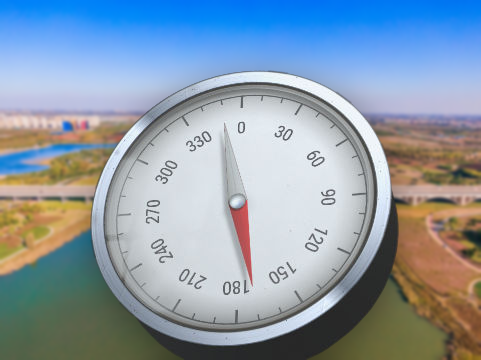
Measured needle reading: 170 °
